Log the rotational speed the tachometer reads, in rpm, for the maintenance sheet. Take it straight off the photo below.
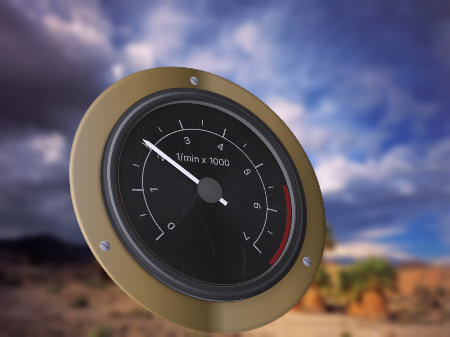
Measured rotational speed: 2000 rpm
